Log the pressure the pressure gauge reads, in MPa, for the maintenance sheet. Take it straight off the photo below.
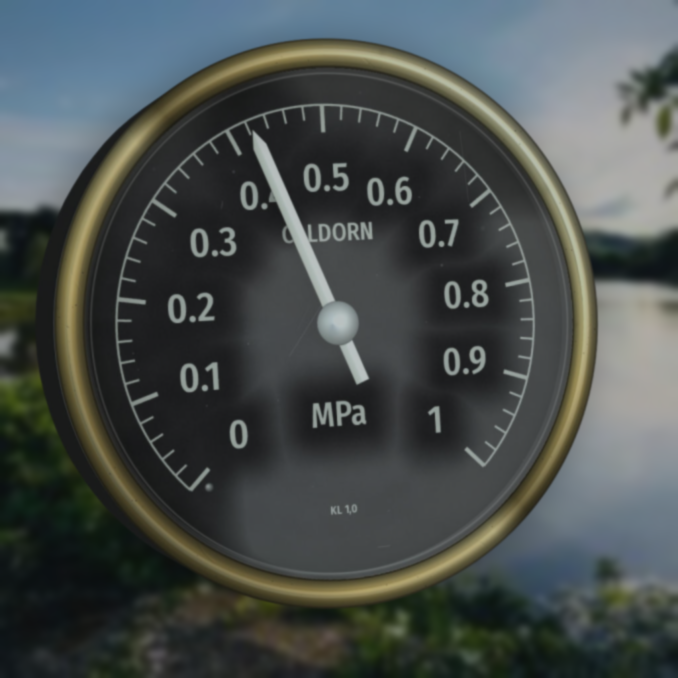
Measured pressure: 0.42 MPa
